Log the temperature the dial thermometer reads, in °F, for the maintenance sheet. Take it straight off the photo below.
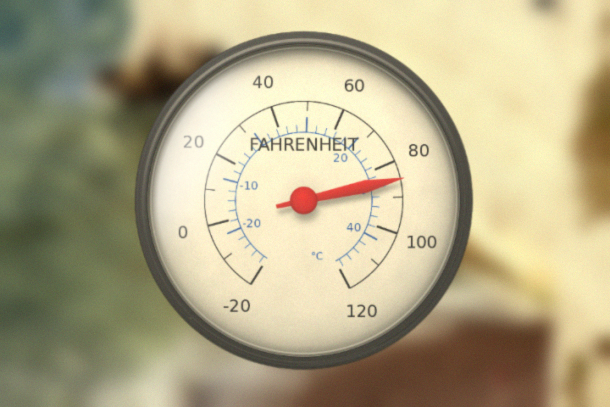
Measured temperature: 85 °F
